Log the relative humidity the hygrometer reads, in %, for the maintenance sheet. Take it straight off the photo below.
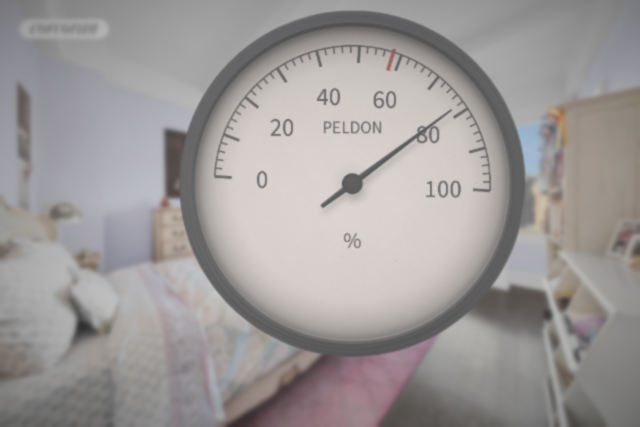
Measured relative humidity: 78 %
